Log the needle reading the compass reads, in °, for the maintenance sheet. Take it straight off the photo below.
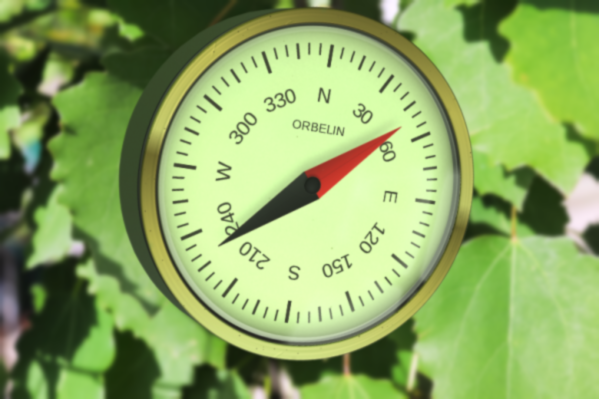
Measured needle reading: 50 °
